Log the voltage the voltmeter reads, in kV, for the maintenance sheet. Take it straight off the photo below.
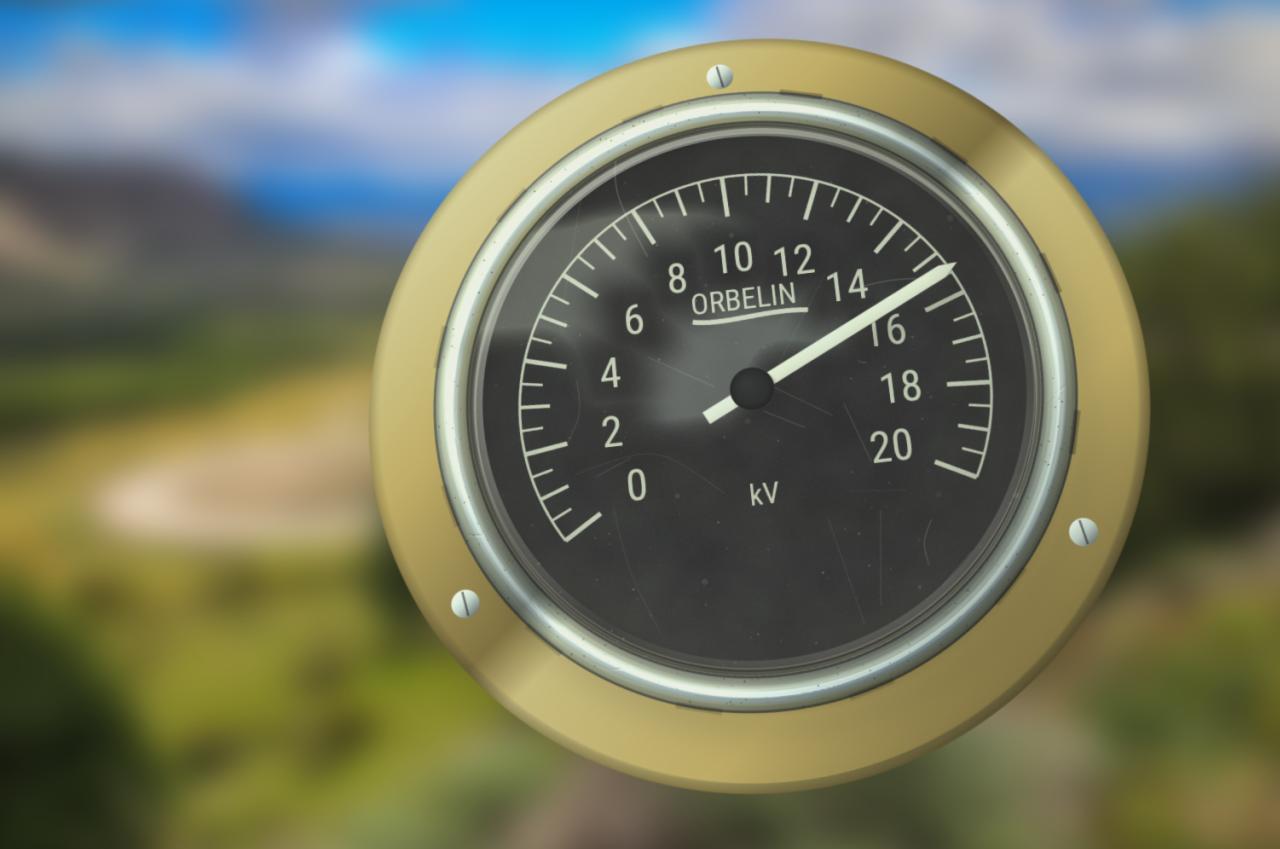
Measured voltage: 15.5 kV
